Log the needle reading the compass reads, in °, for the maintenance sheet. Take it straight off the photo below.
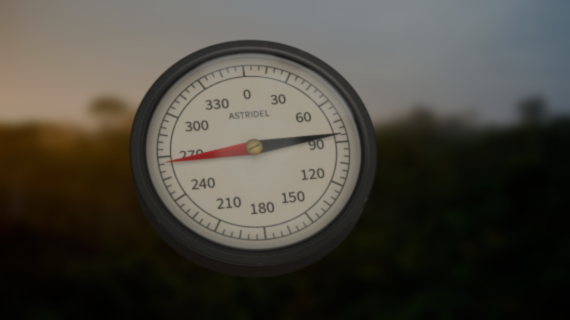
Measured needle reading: 265 °
